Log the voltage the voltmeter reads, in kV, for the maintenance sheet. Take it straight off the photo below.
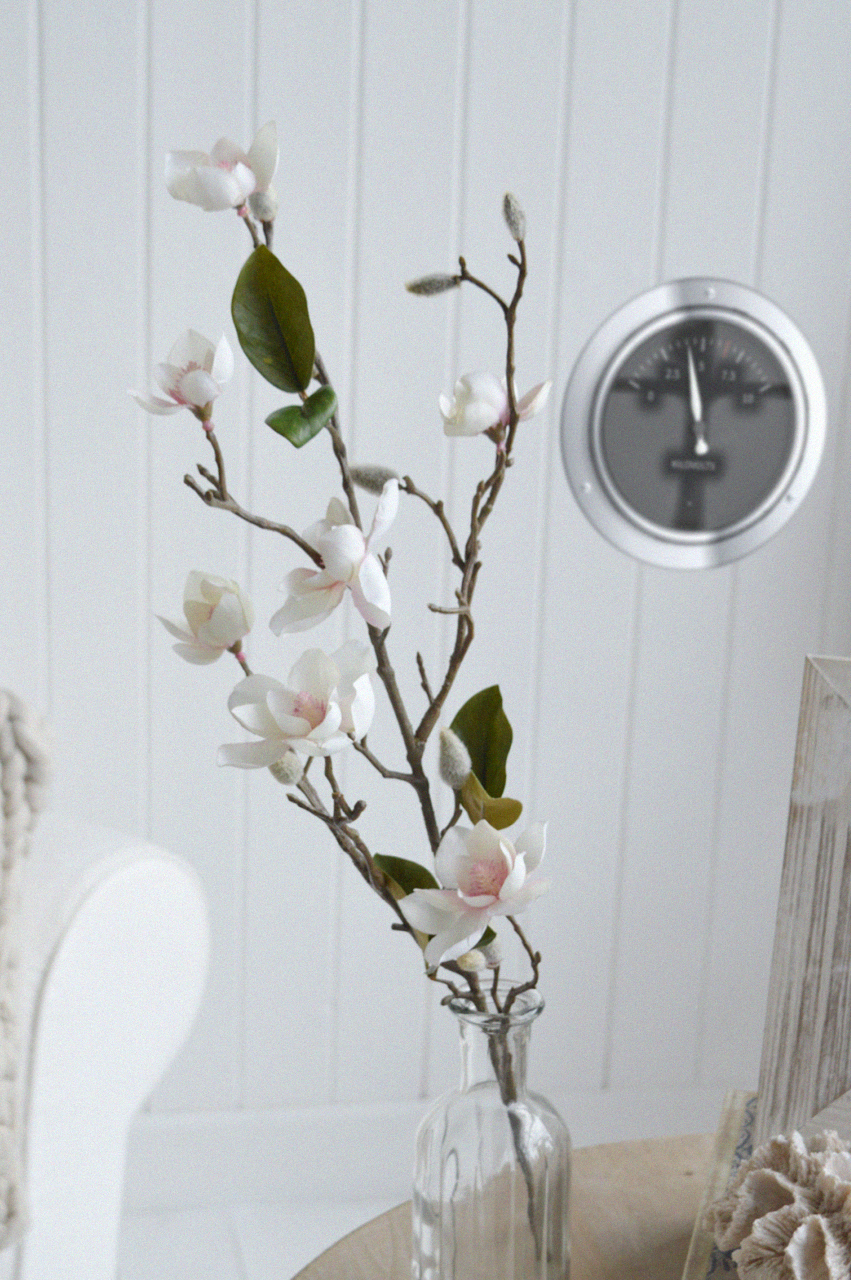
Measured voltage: 4 kV
